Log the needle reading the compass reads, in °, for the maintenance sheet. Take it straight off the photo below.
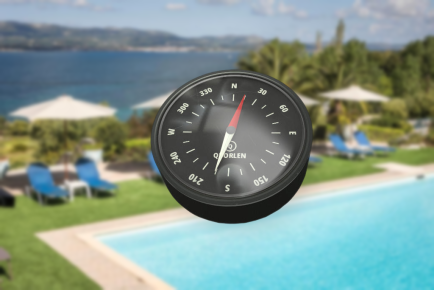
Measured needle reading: 15 °
